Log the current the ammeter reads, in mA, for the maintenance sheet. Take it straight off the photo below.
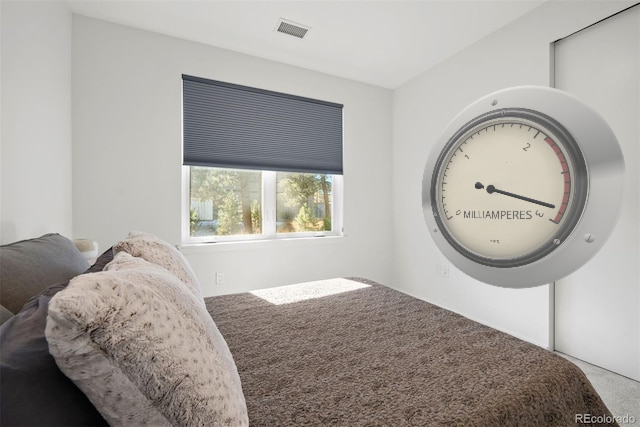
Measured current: 2.85 mA
